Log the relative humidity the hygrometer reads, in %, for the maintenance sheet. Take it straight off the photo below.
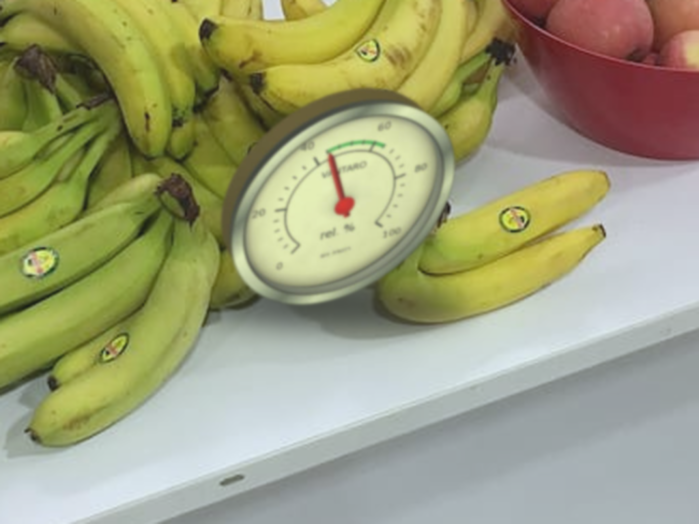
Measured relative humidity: 44 %
